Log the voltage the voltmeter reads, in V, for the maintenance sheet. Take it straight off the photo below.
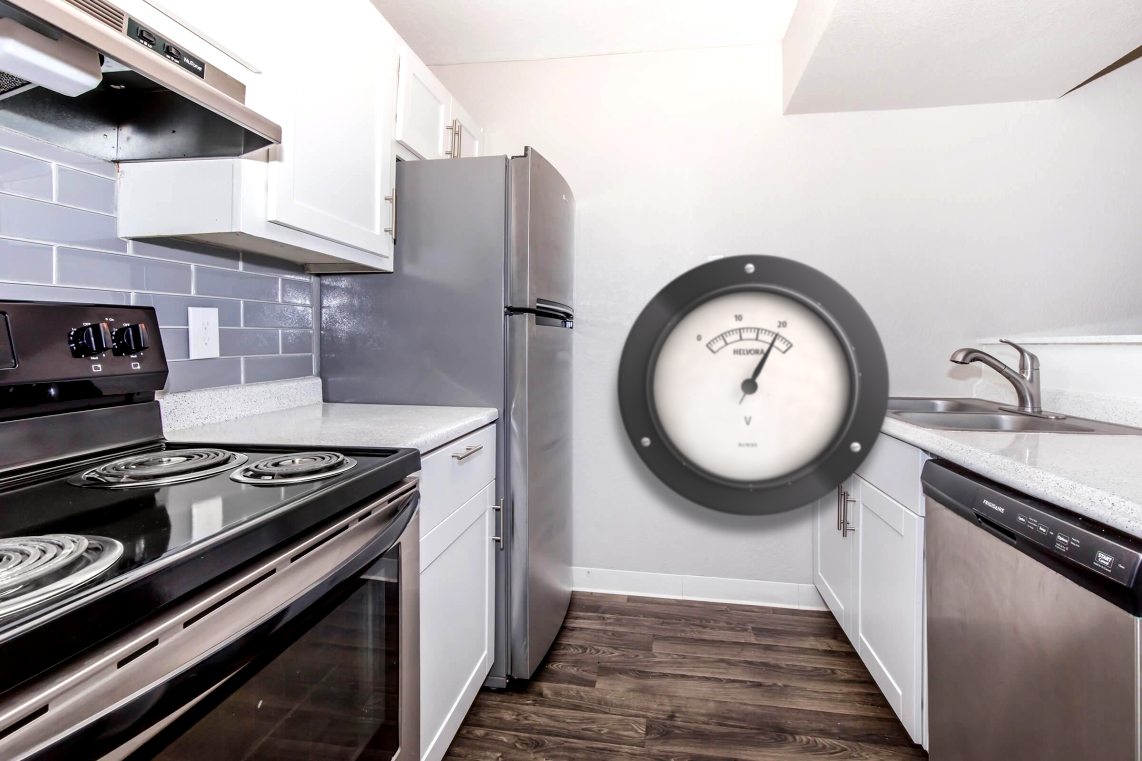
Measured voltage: 20 V
